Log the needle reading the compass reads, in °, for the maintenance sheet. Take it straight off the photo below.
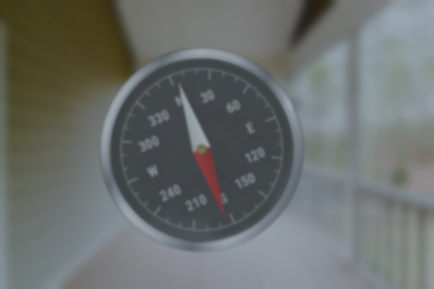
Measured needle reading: 185 °
